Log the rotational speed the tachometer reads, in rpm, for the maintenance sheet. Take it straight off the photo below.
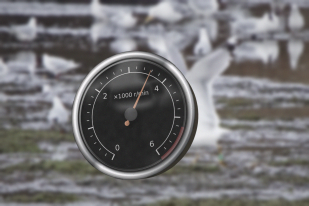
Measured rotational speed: 3600 rpm
